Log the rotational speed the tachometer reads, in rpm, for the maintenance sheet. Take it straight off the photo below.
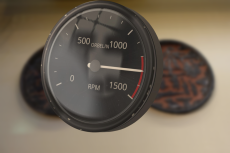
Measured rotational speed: 1300 rpm
